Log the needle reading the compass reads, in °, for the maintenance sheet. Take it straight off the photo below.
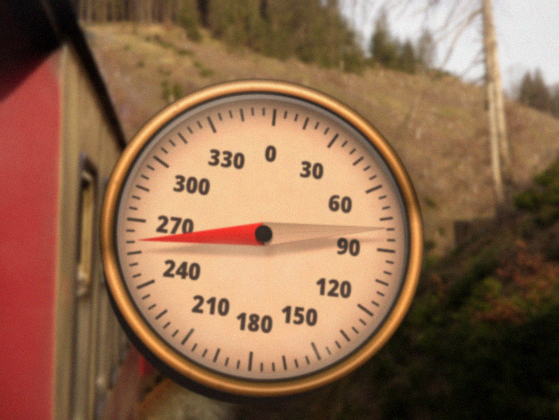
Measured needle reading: 260 °
